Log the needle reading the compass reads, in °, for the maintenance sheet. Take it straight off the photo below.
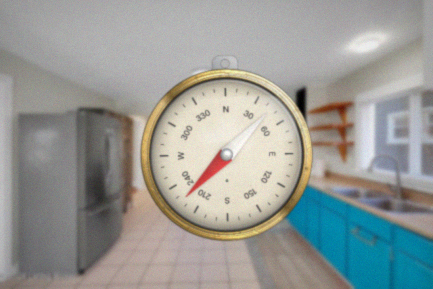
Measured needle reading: 225 °
